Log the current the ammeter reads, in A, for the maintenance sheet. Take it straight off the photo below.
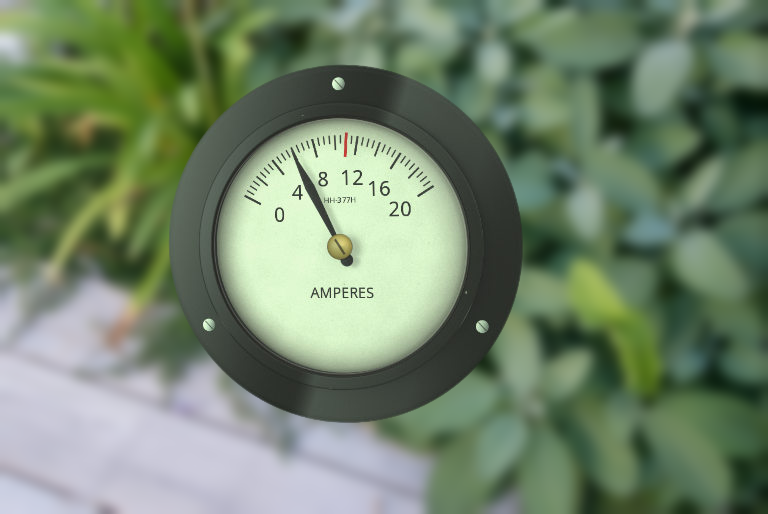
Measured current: 6 A
